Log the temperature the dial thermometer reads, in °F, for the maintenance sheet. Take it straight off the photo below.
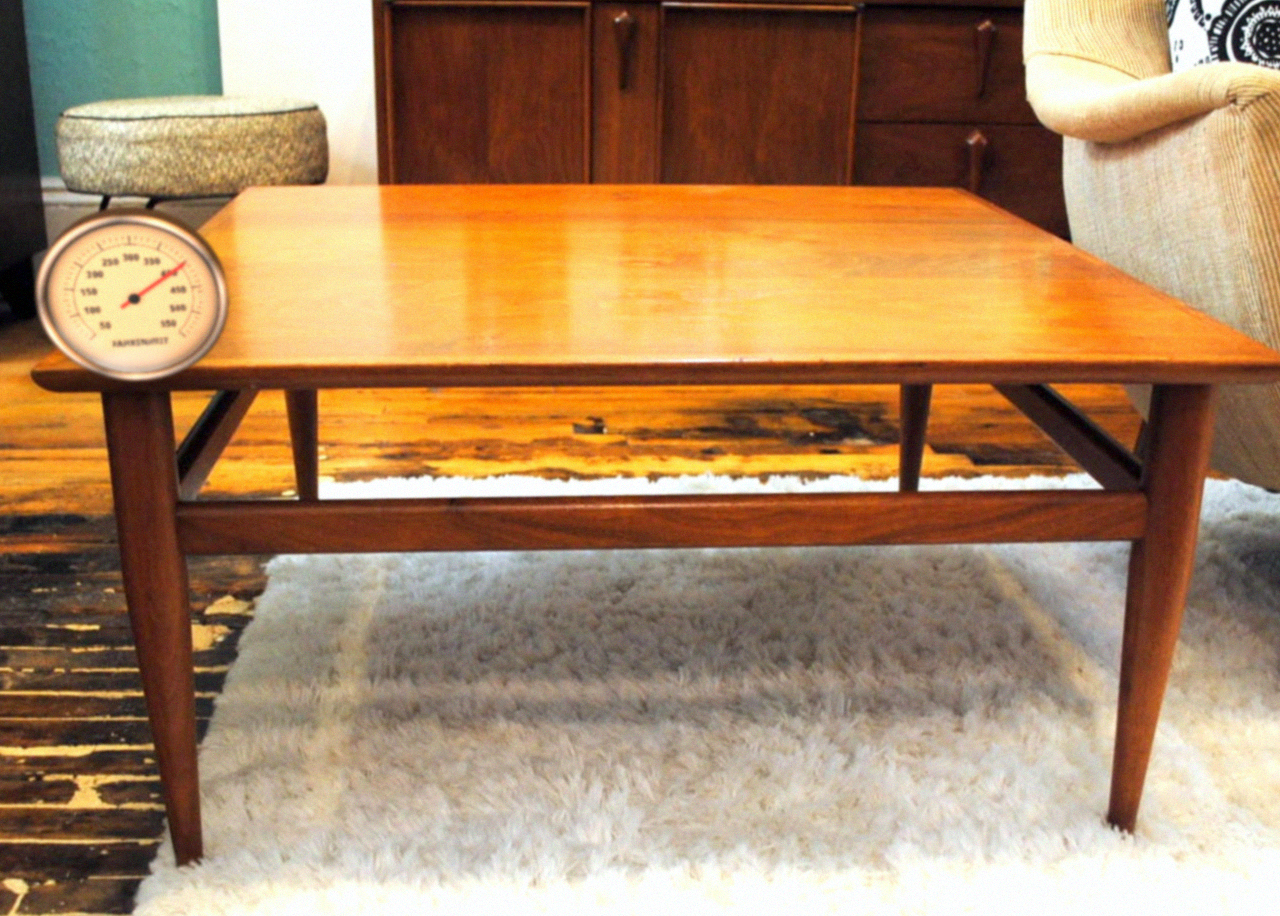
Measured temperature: 400 °F
